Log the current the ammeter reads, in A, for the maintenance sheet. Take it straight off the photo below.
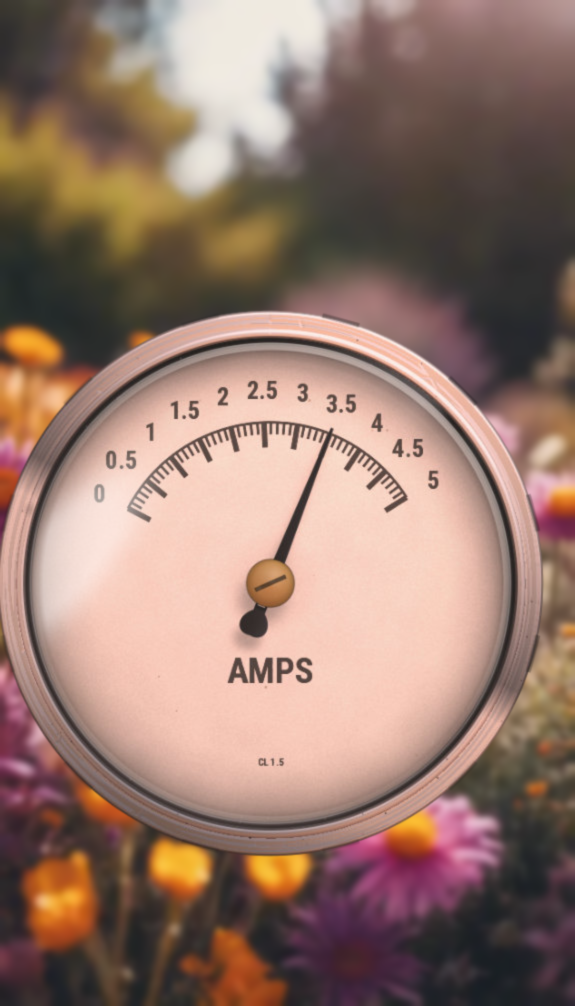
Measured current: 3.5 A
